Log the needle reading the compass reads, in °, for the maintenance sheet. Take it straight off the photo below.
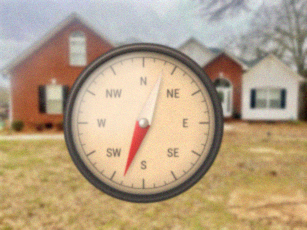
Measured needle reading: 200 °
